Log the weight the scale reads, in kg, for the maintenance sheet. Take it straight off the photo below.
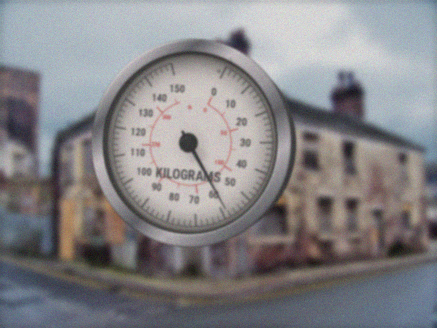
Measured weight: 58 kg
